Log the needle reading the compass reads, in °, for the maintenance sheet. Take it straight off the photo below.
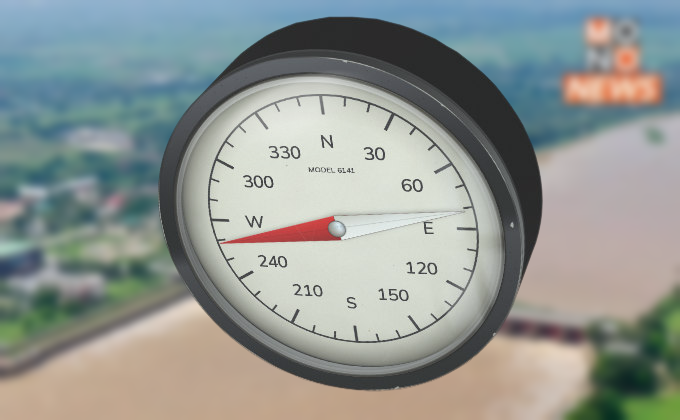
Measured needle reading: 260 °
